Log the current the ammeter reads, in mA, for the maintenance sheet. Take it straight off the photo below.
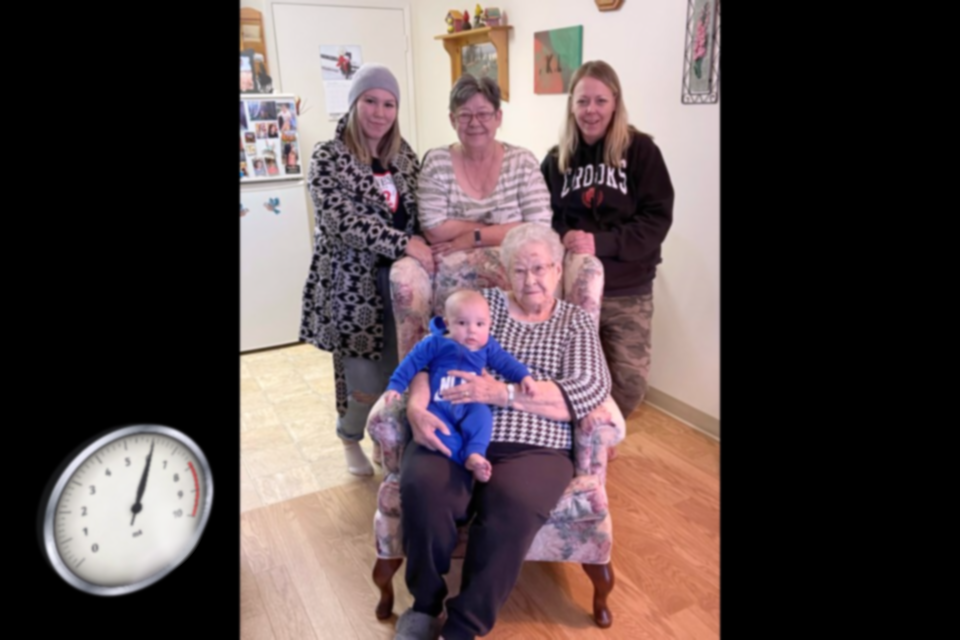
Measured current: 6 mA
